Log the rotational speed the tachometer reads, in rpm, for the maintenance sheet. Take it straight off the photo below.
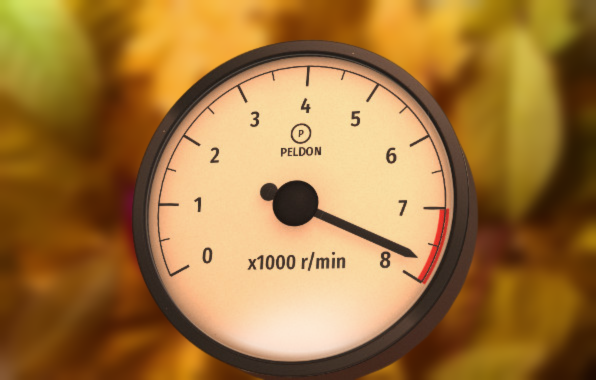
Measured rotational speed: 7750 rpm
